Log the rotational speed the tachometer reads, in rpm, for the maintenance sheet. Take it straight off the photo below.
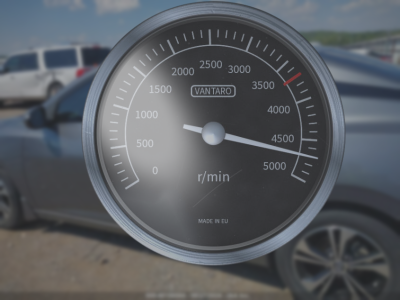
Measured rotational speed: 4700 rpm
